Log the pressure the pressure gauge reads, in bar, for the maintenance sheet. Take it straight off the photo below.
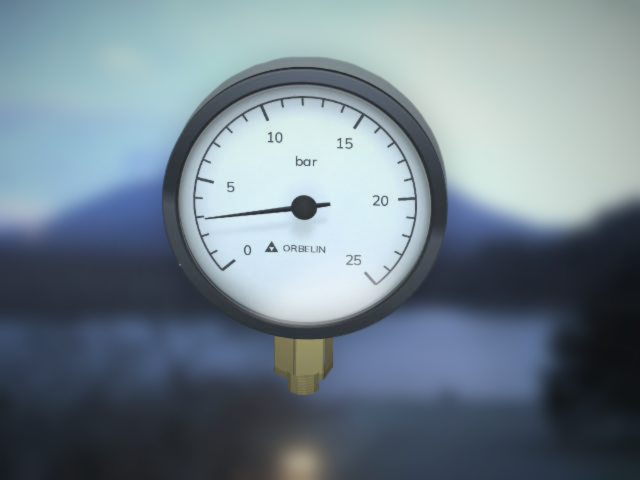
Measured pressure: 3 bar
